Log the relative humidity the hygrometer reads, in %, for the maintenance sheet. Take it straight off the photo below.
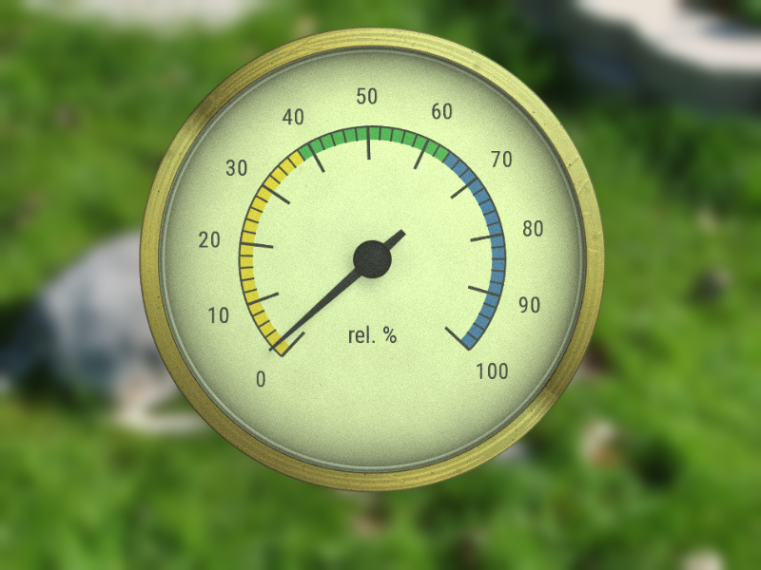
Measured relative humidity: 2 %
